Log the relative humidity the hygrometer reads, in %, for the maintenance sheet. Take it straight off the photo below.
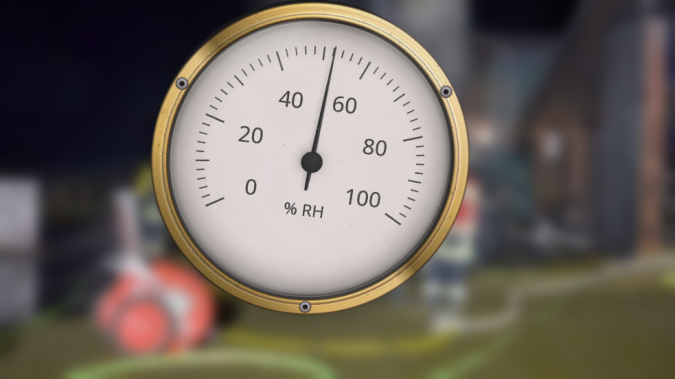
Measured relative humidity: 52 %
